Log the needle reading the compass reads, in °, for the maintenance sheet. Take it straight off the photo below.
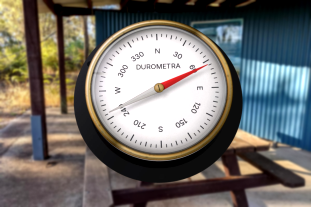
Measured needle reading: 65 °
